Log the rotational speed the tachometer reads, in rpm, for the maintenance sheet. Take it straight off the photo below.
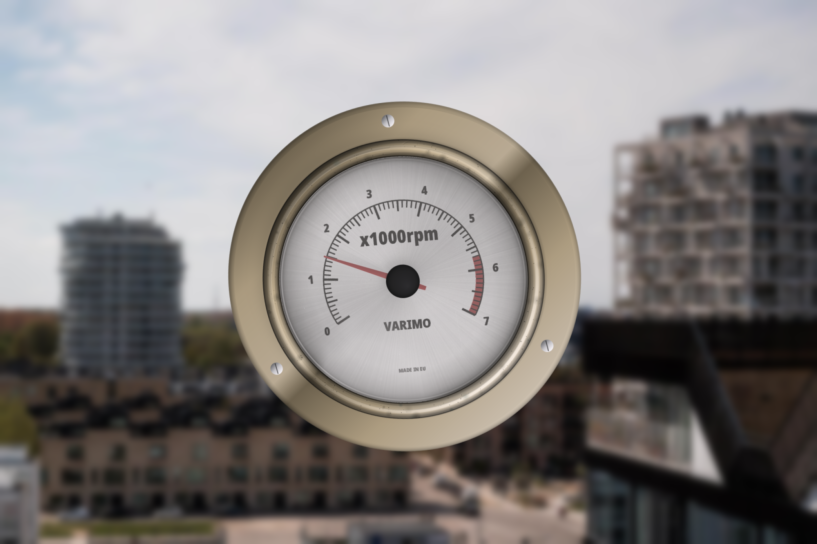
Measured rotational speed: 1500 rpm
